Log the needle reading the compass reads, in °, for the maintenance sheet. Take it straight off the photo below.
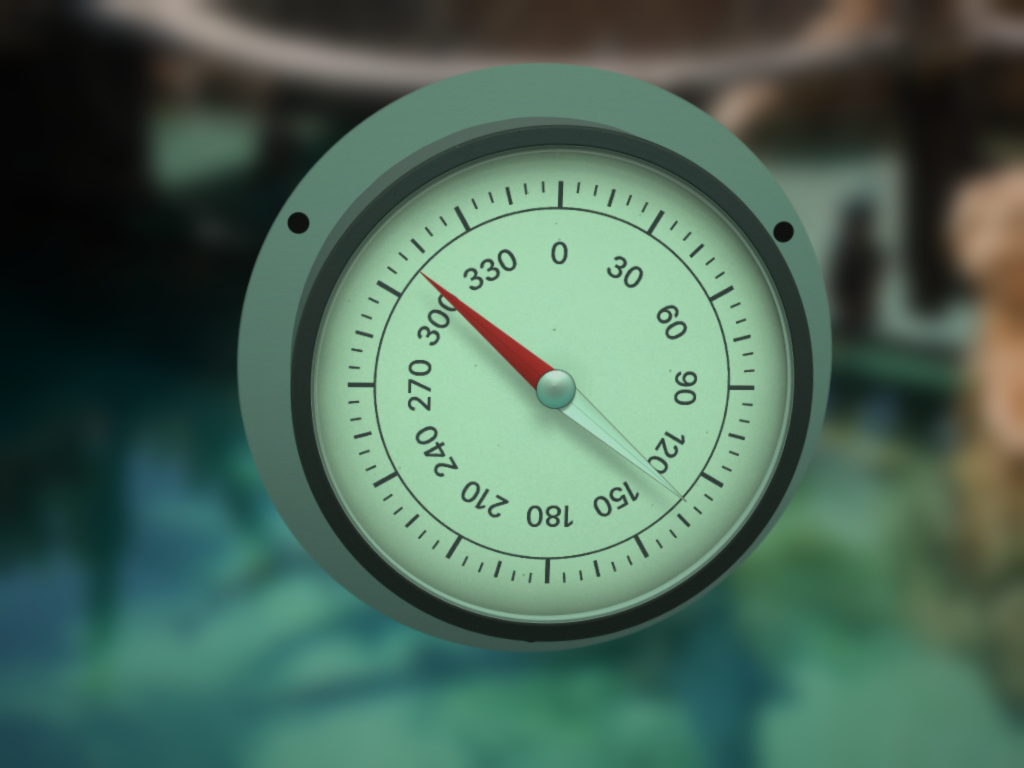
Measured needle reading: 310 °
